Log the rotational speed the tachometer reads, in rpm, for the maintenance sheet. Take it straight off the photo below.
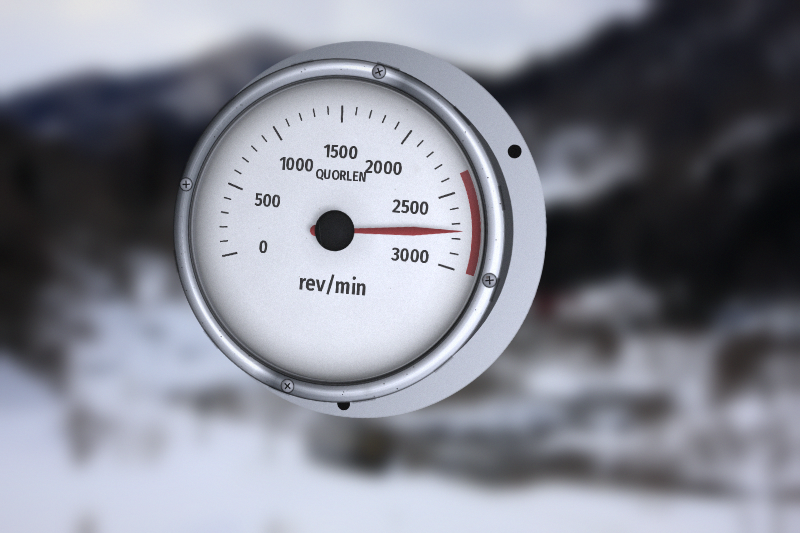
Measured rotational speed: 2750 rpm
